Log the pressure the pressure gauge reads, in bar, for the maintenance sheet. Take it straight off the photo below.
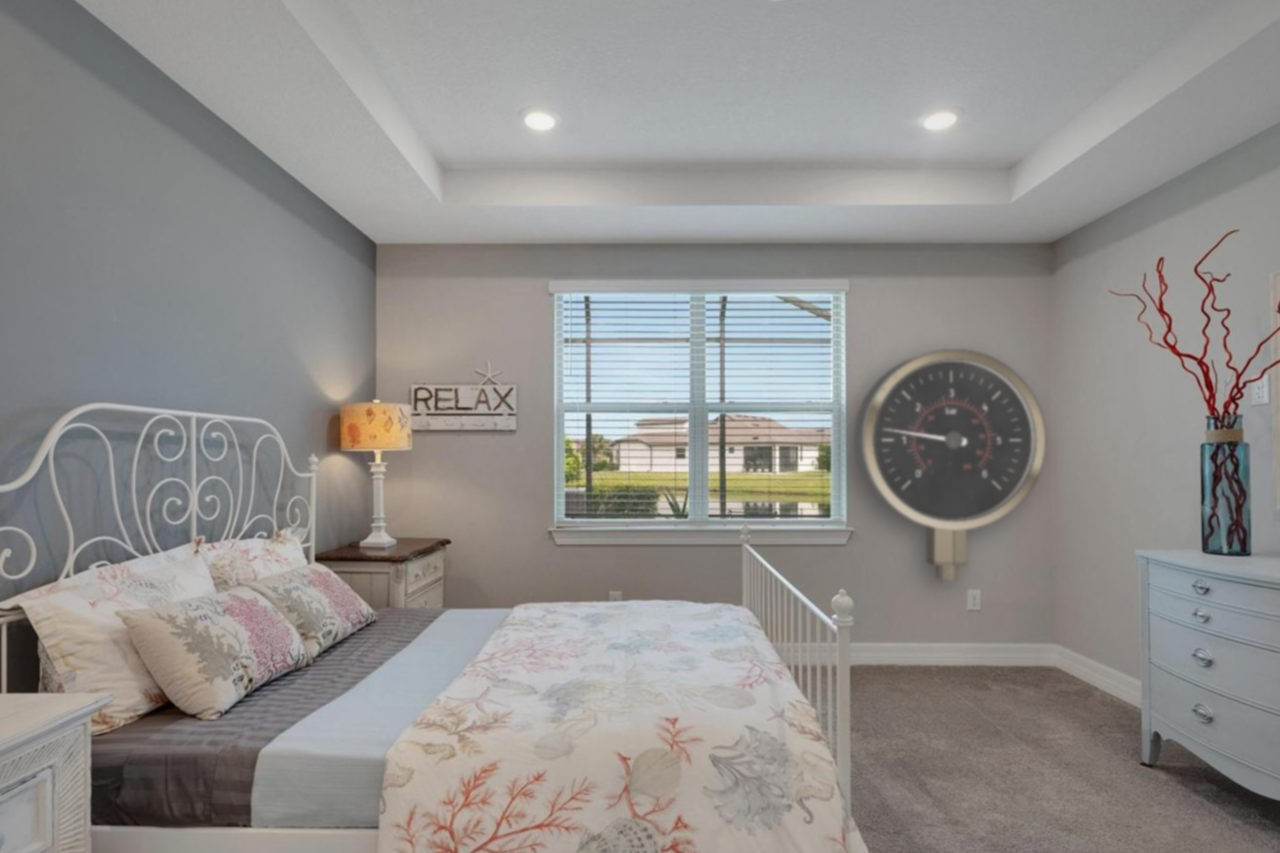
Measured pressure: 1.2 bar
